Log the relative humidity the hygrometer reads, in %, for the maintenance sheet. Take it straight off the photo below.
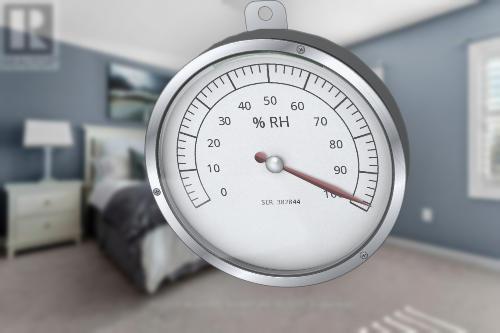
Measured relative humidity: 98 %
